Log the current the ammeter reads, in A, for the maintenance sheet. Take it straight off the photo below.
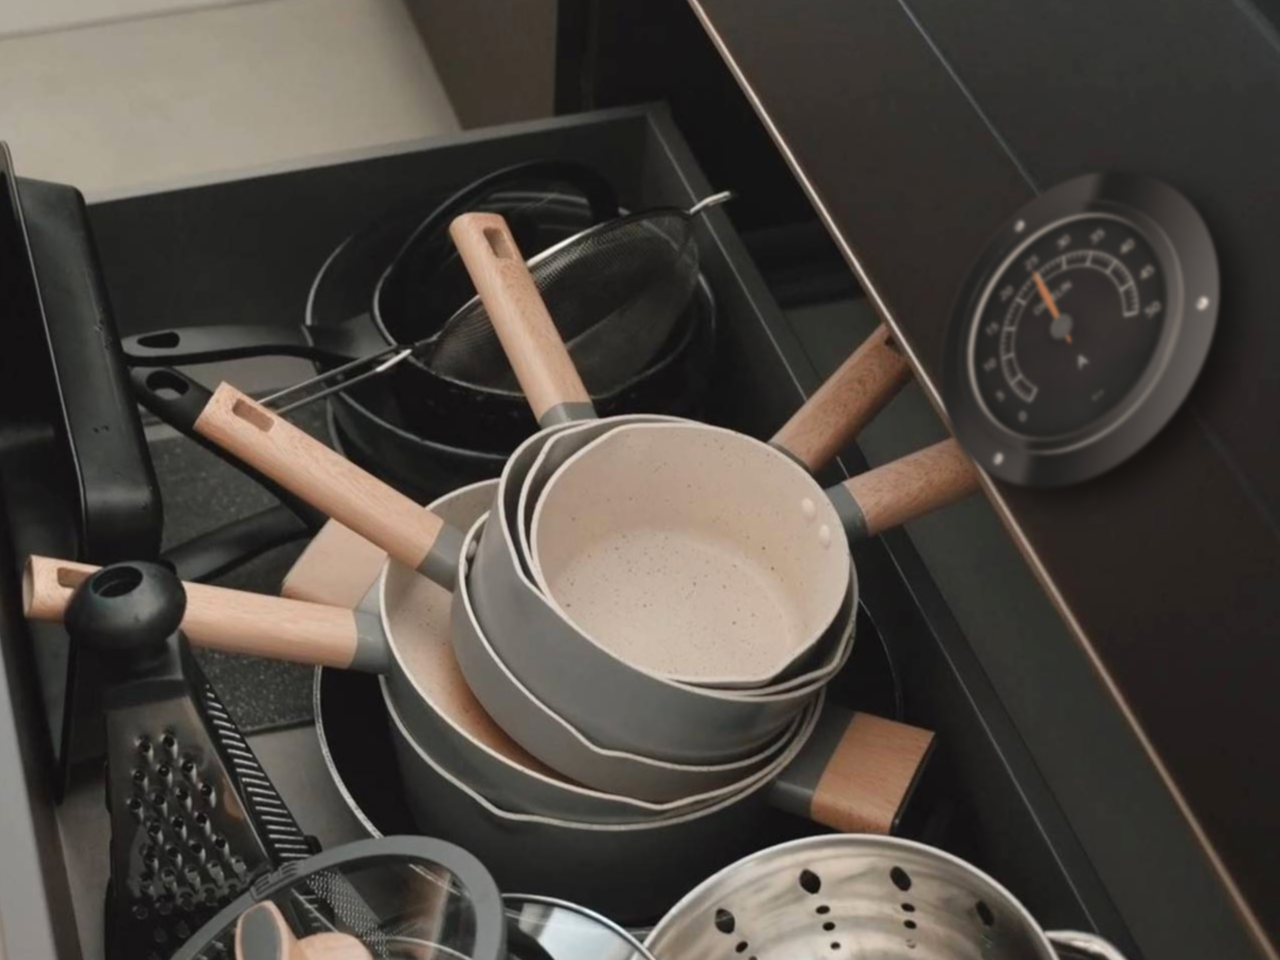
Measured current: 25 A
